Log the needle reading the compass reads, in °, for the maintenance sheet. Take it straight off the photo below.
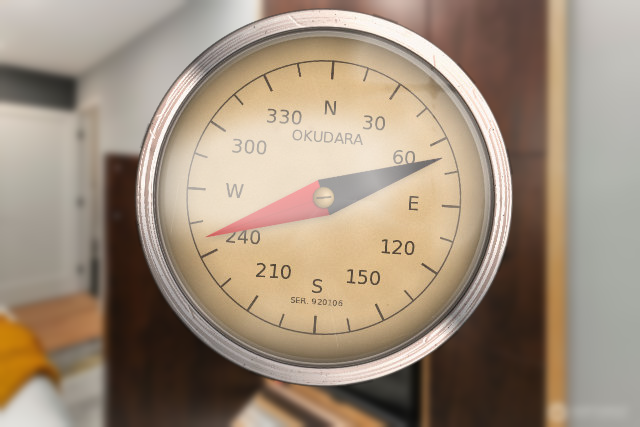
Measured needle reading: 247.5 °
